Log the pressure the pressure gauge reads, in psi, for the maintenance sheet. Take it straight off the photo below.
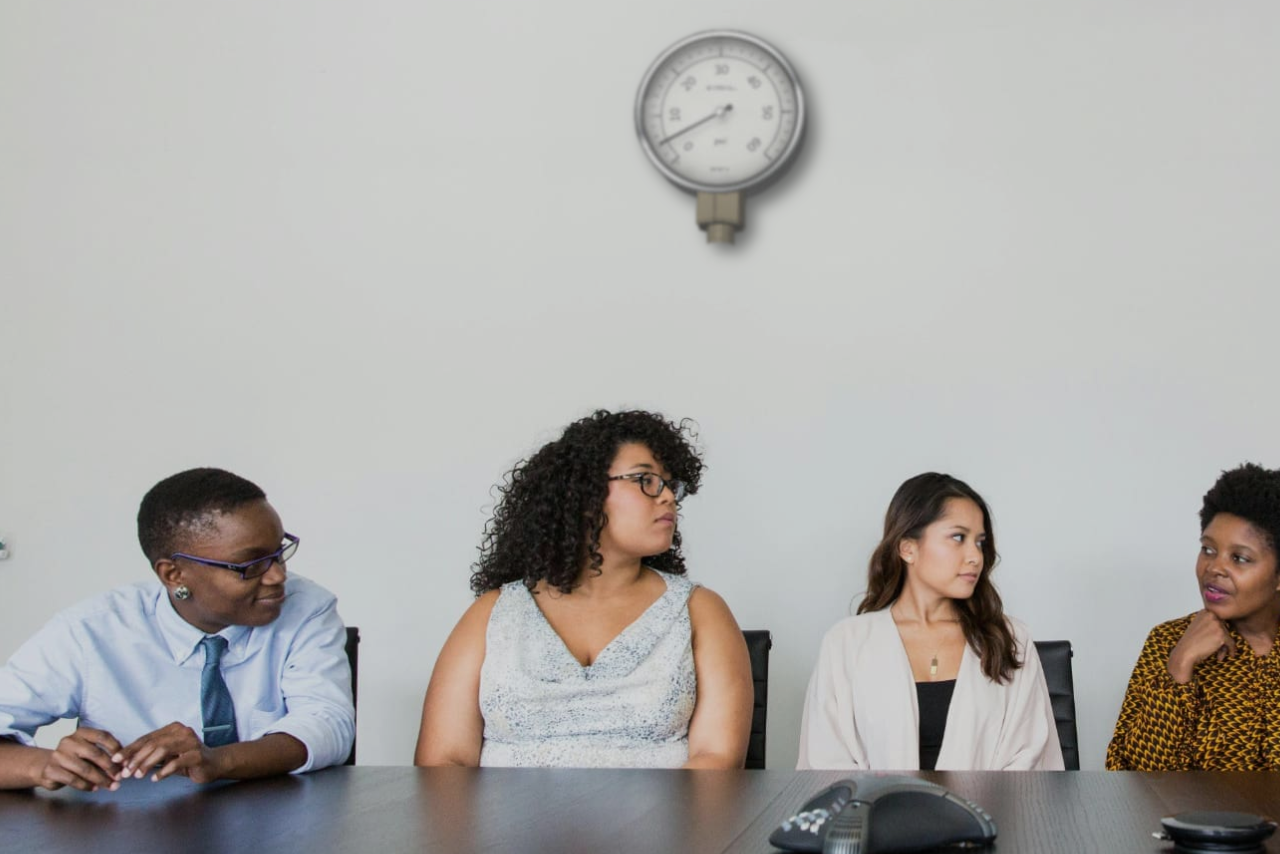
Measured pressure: 4 psi
